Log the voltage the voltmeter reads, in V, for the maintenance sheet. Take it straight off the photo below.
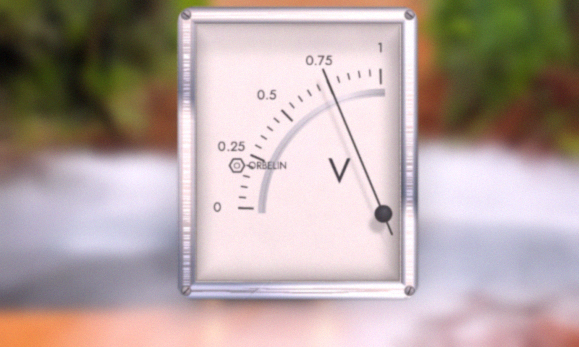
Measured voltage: 0.75 V
